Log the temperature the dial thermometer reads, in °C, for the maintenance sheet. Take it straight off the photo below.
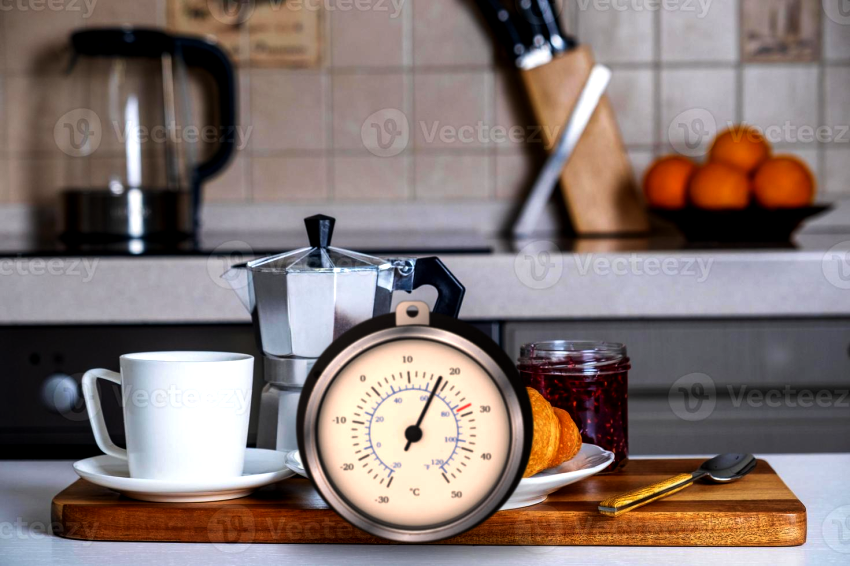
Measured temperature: 18 °C
